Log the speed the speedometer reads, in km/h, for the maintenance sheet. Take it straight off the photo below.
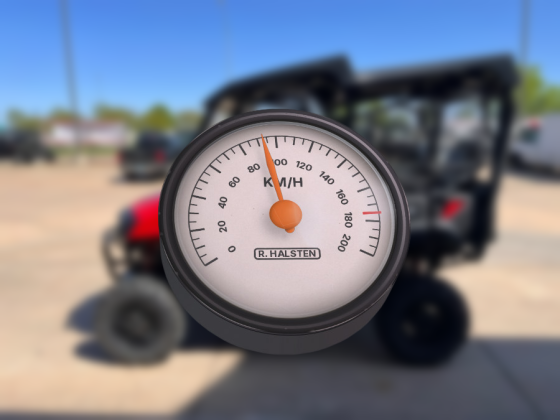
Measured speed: 92.5 km/h
